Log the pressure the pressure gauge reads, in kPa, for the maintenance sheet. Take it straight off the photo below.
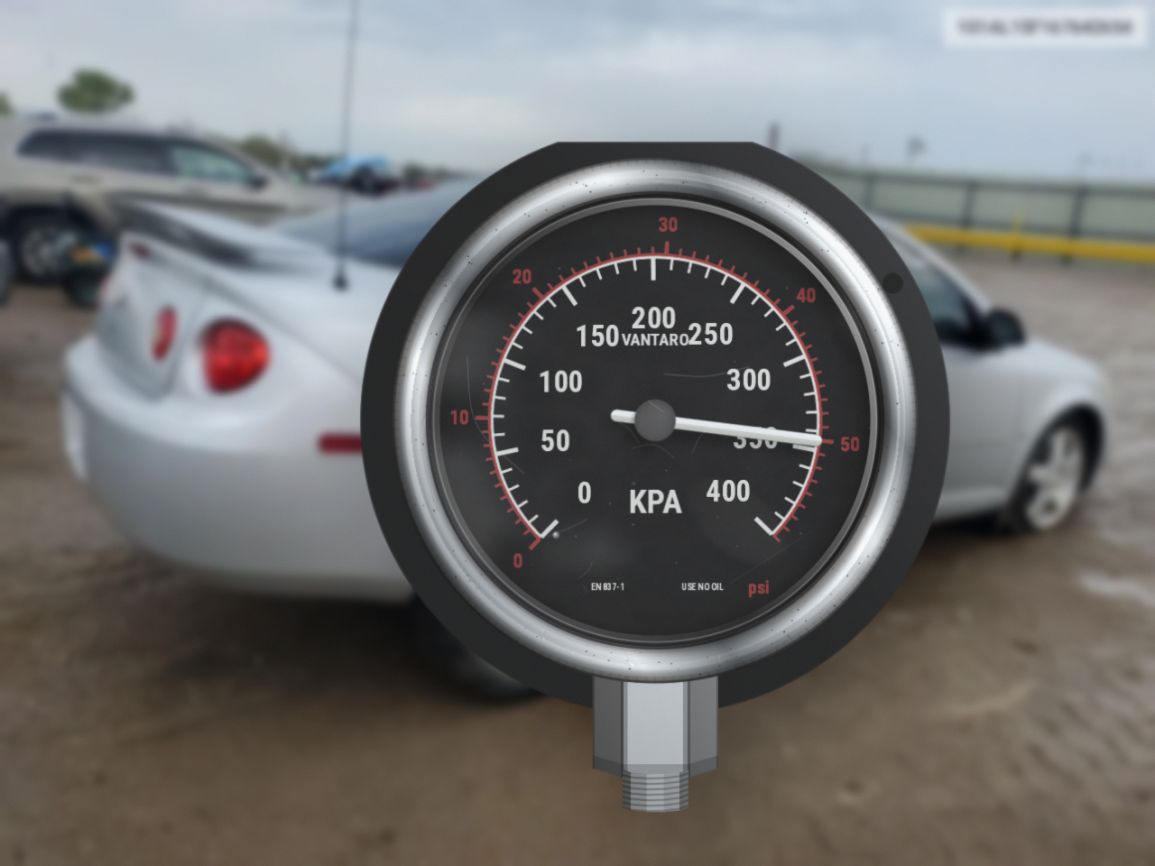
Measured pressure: 345 kPa
